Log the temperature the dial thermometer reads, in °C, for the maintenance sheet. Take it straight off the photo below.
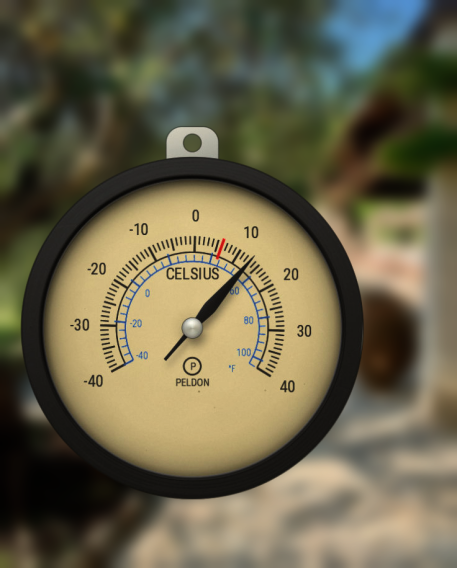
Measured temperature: 13 °C
